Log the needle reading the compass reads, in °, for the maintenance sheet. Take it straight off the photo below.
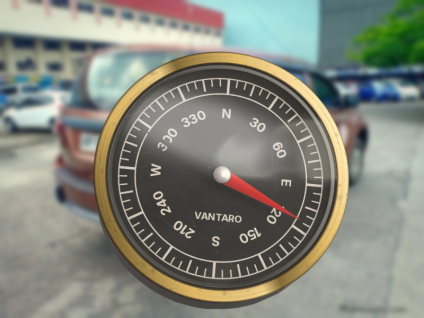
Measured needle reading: 115 °
